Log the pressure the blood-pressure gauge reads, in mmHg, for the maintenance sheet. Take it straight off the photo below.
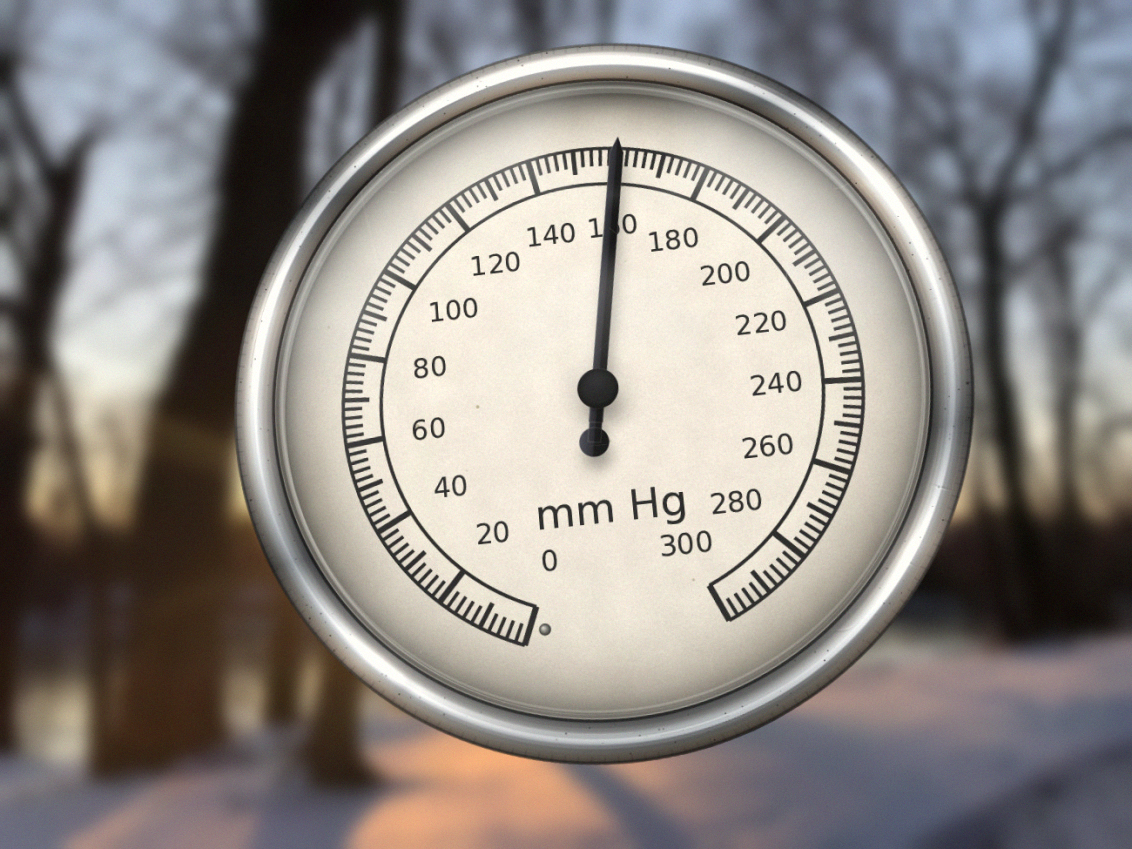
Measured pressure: 160 mmHg
